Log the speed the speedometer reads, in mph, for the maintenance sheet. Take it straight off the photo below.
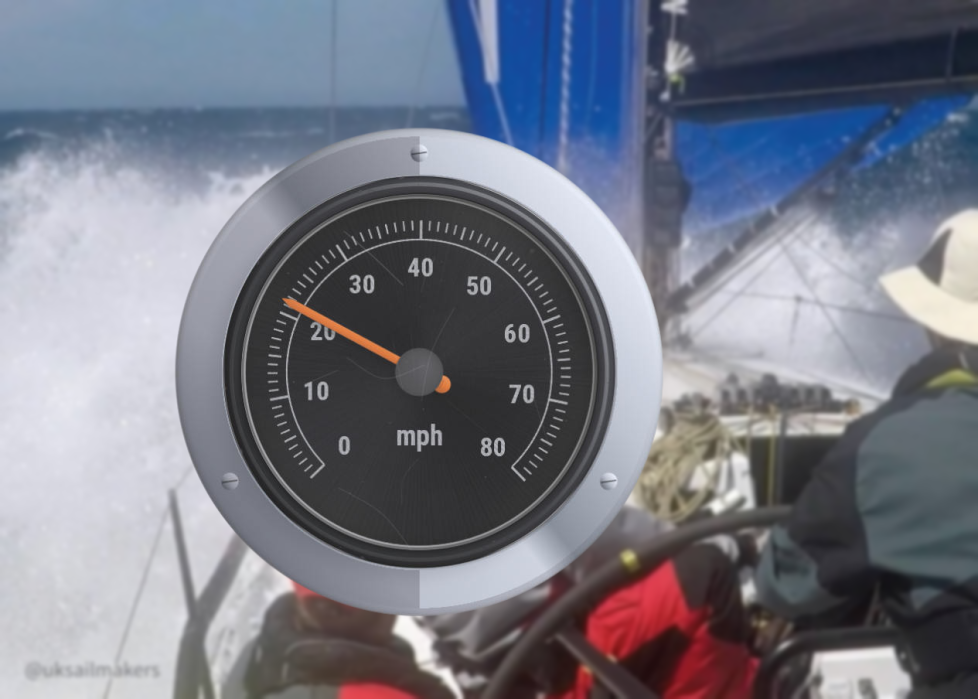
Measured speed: 21.5 mph
